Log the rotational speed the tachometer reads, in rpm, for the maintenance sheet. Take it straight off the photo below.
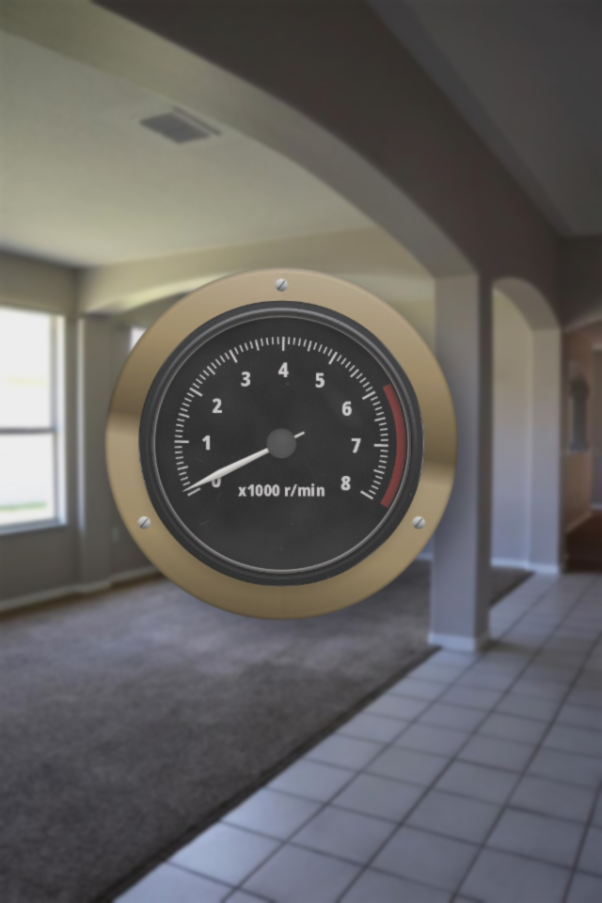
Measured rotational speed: 100 rpm
